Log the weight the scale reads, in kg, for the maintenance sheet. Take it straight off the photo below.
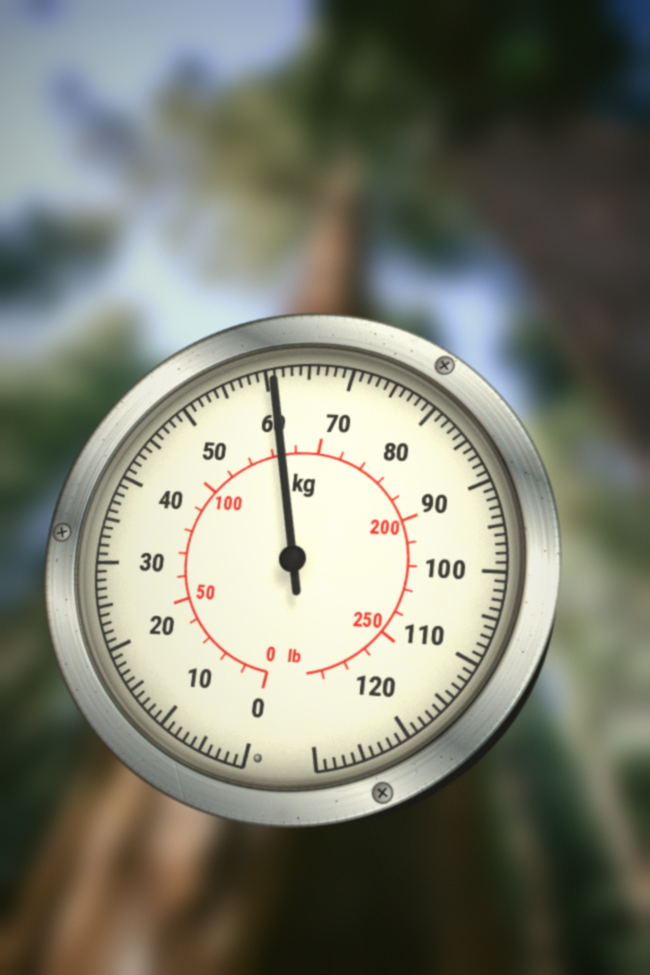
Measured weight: 61 kg
